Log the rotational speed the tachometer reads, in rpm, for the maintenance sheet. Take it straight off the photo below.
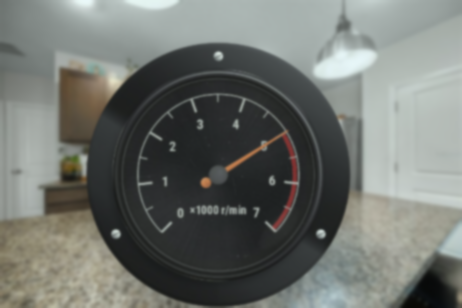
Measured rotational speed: 5000 rpm
